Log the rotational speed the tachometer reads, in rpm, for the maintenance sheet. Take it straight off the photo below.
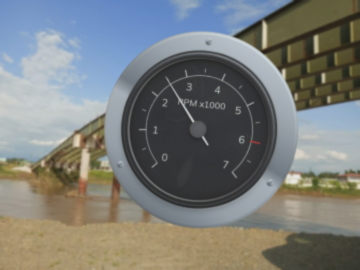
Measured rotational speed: 2500 rpm
